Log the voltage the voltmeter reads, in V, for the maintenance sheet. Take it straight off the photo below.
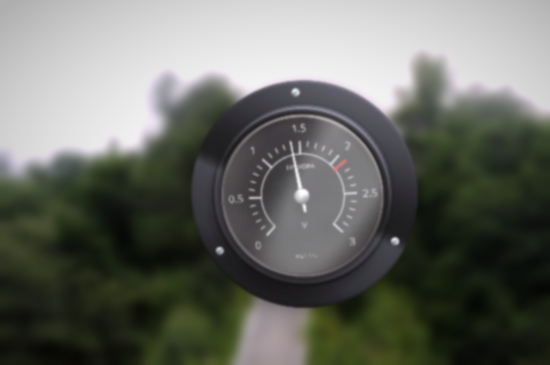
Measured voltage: 1.4 V
